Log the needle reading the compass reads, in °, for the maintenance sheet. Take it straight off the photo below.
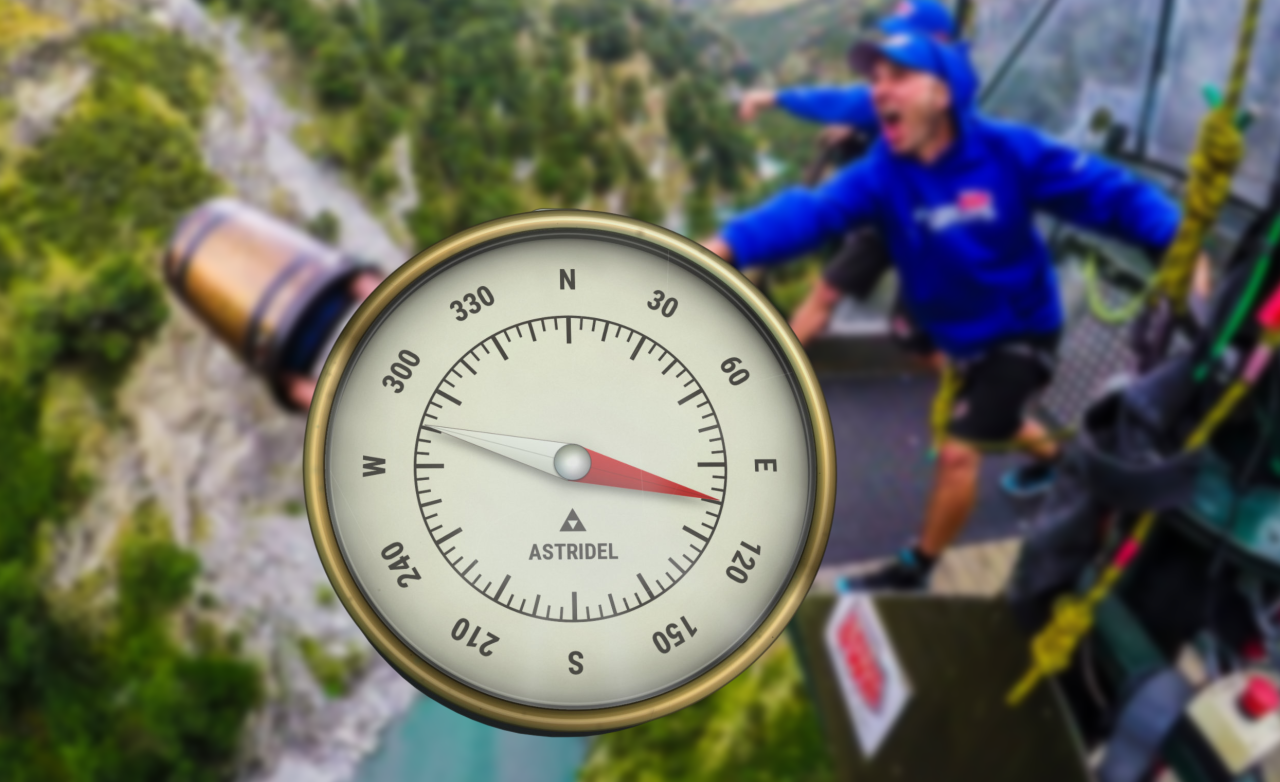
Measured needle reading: 105 °
